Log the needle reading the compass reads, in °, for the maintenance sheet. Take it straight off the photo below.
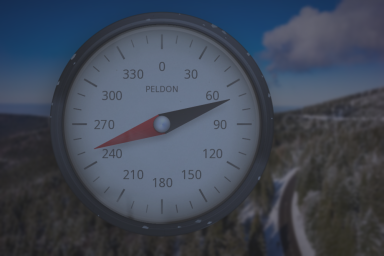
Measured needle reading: 250 °
